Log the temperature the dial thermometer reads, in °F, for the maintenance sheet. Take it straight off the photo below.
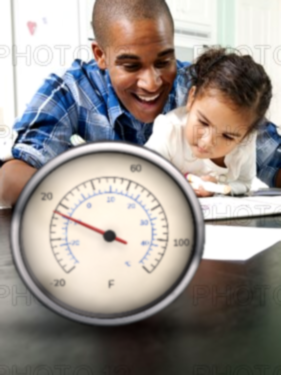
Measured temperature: 16 °F
